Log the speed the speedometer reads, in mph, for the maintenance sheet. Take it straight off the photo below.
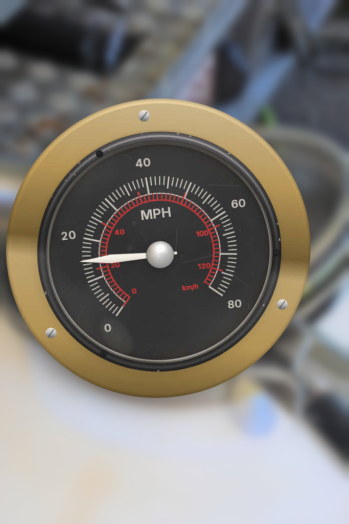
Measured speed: 15 mph
